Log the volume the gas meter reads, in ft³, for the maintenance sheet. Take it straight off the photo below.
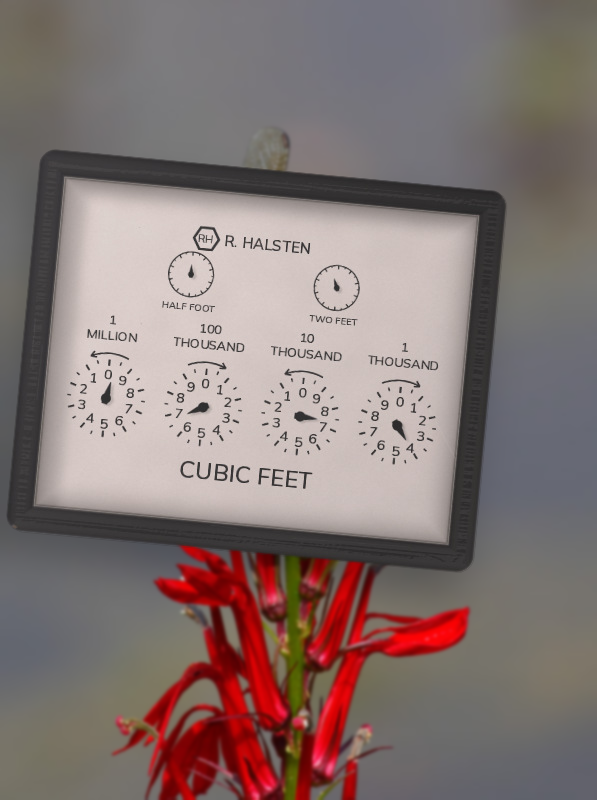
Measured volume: 967400 ft³
